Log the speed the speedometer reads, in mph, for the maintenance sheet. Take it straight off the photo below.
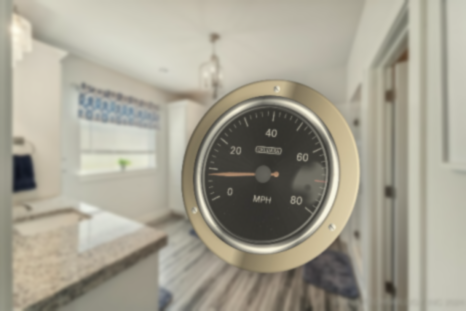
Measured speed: 8 mph
